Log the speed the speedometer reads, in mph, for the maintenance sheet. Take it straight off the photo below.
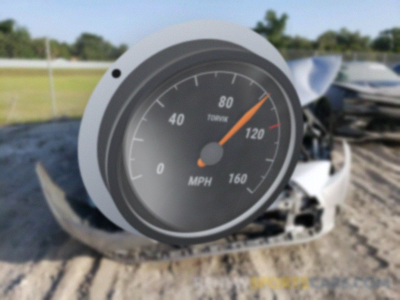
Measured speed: 100 mph
